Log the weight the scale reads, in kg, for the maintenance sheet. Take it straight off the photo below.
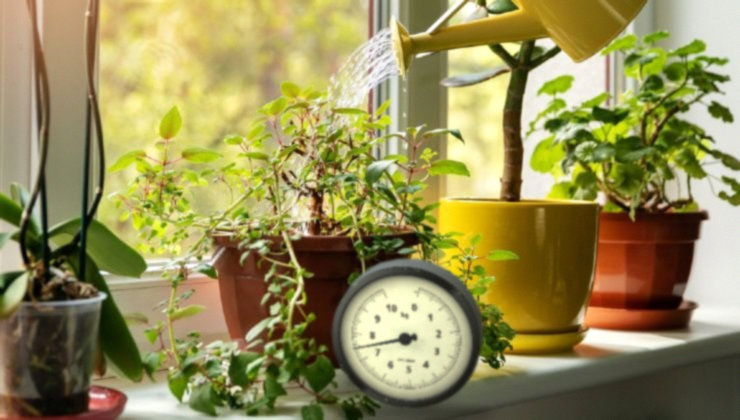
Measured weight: 7.5 kg
